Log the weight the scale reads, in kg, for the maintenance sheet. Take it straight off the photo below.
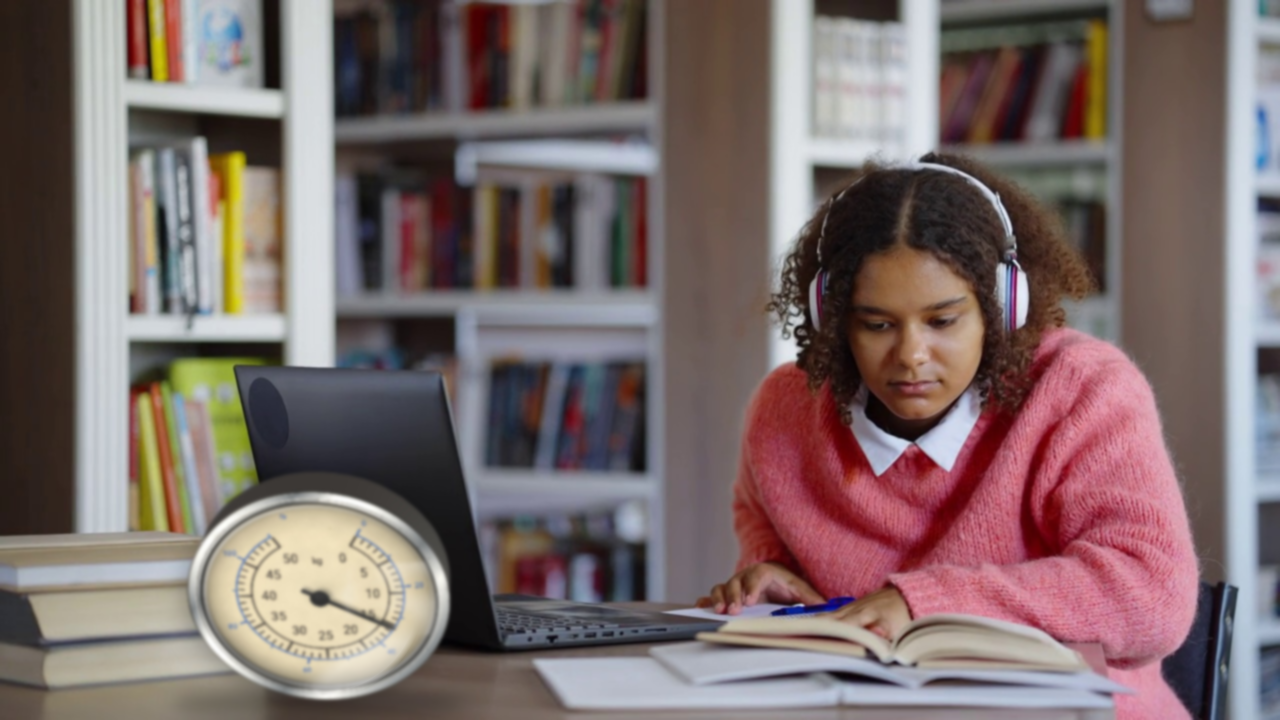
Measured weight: 15 kg
